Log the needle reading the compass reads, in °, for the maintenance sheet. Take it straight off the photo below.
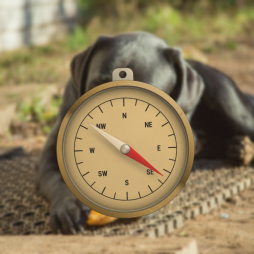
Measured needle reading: 127.5 °
